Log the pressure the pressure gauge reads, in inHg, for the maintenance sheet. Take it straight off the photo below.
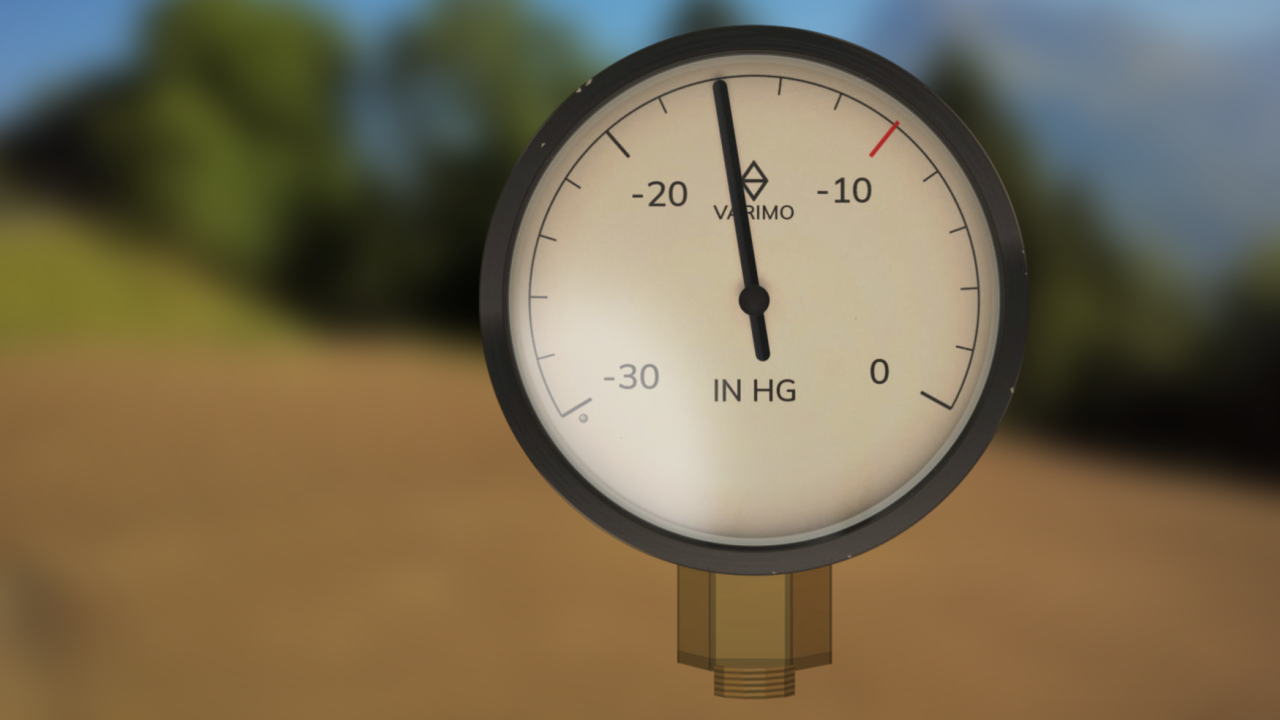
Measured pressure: -16 inHg
